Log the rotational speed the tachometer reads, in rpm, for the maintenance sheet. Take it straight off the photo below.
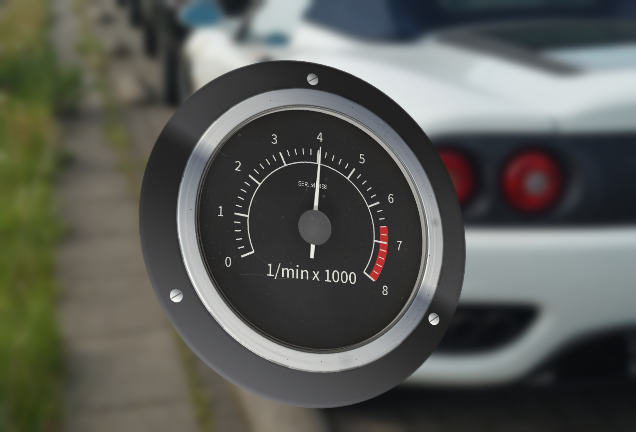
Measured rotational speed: 4000 rpm
